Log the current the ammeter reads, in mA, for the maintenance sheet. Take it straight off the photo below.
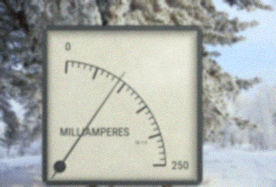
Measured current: 90 mA
